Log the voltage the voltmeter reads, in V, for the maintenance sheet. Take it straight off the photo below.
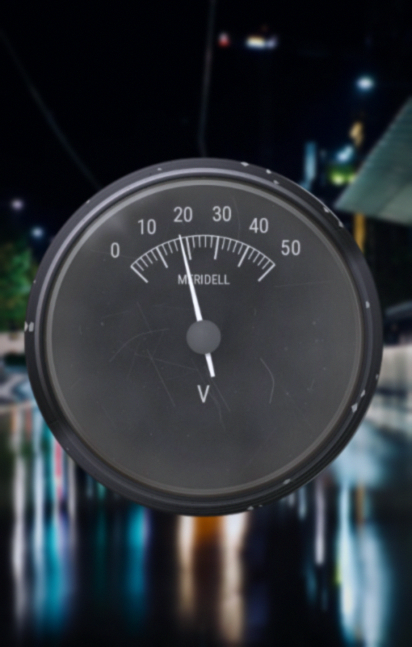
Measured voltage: 18 V
